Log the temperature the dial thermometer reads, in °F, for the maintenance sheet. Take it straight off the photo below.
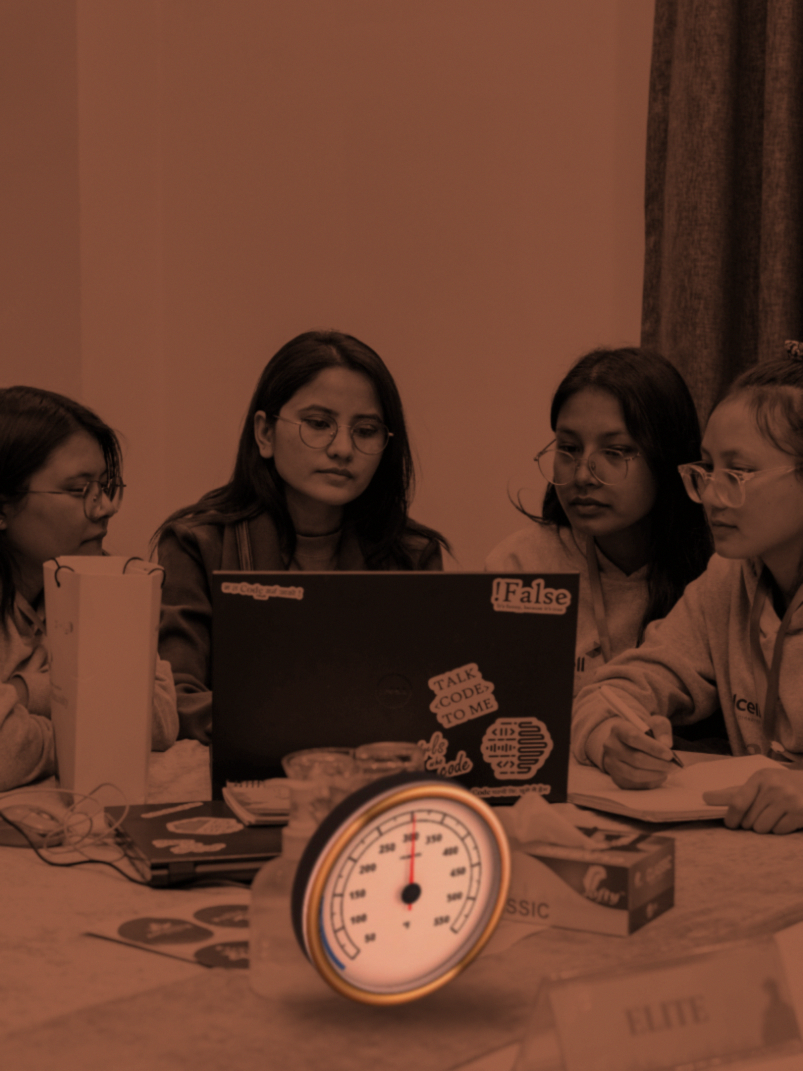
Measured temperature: 300 °F
